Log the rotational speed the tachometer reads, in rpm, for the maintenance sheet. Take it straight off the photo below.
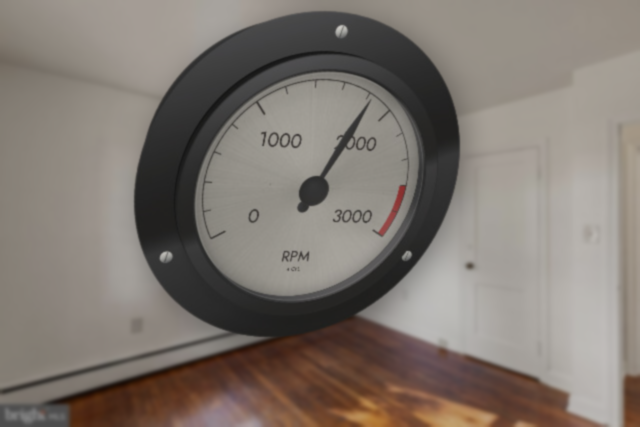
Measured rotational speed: 1800 rpm
